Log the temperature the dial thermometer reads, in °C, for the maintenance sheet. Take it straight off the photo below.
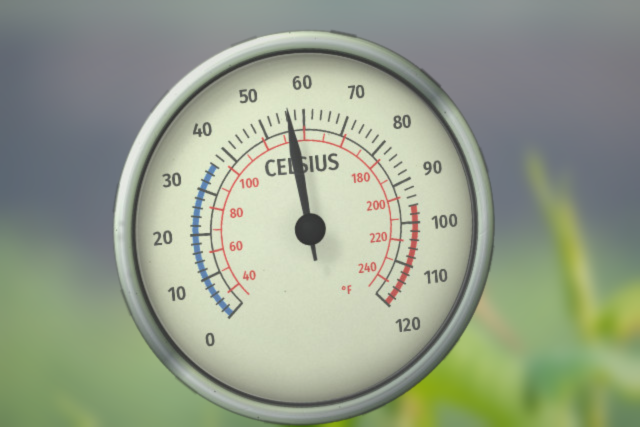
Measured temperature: 56 °C
